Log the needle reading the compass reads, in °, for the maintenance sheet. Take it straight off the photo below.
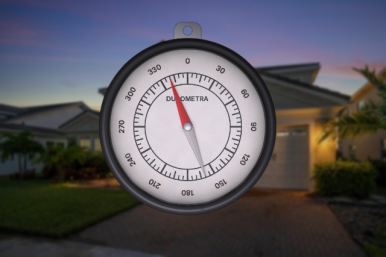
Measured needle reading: 340 °
